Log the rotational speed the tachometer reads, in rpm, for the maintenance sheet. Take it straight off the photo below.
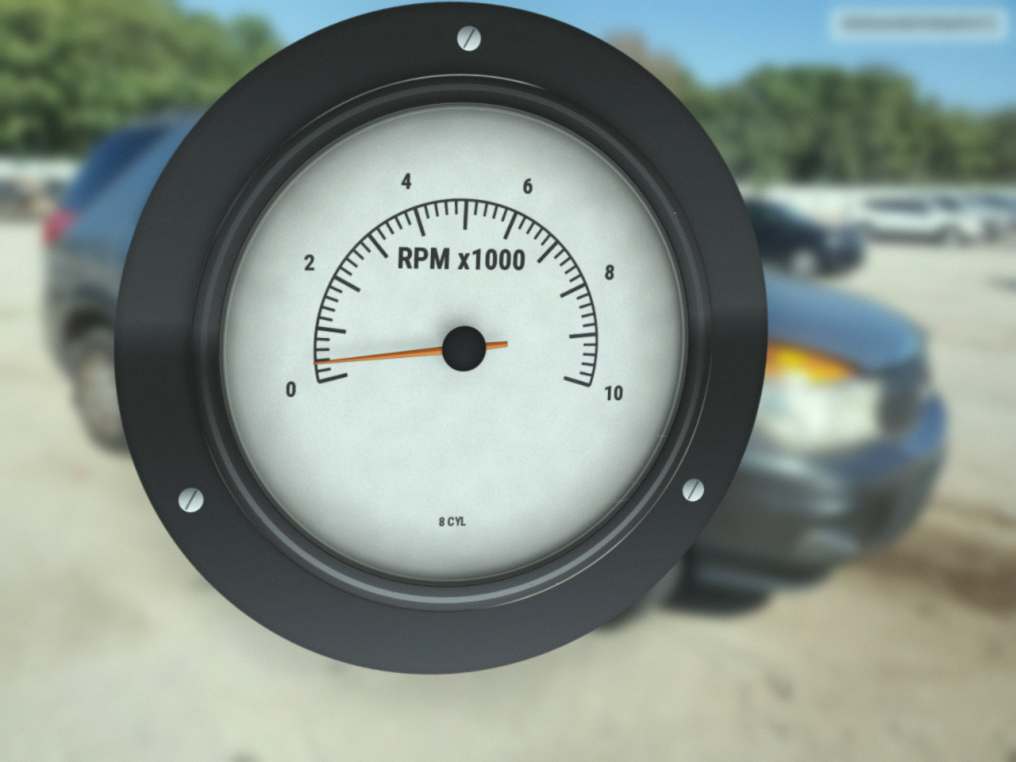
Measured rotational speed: 400 rpm
